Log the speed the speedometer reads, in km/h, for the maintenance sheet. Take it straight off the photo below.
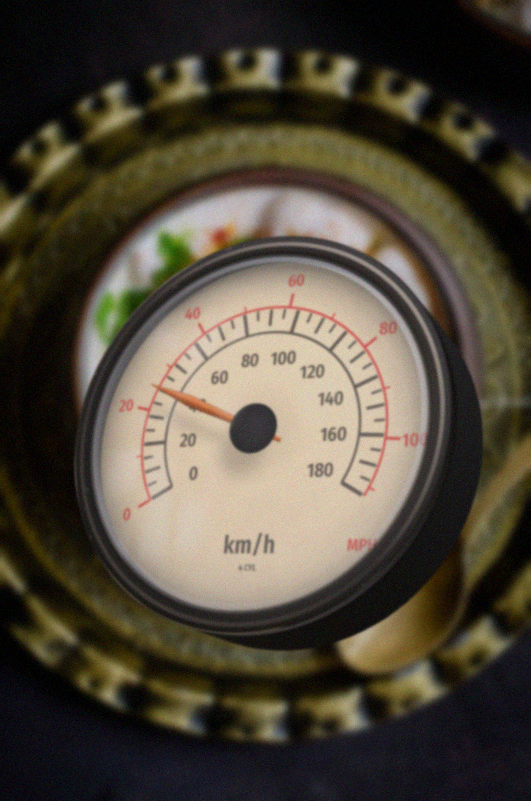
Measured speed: 40 km/h
